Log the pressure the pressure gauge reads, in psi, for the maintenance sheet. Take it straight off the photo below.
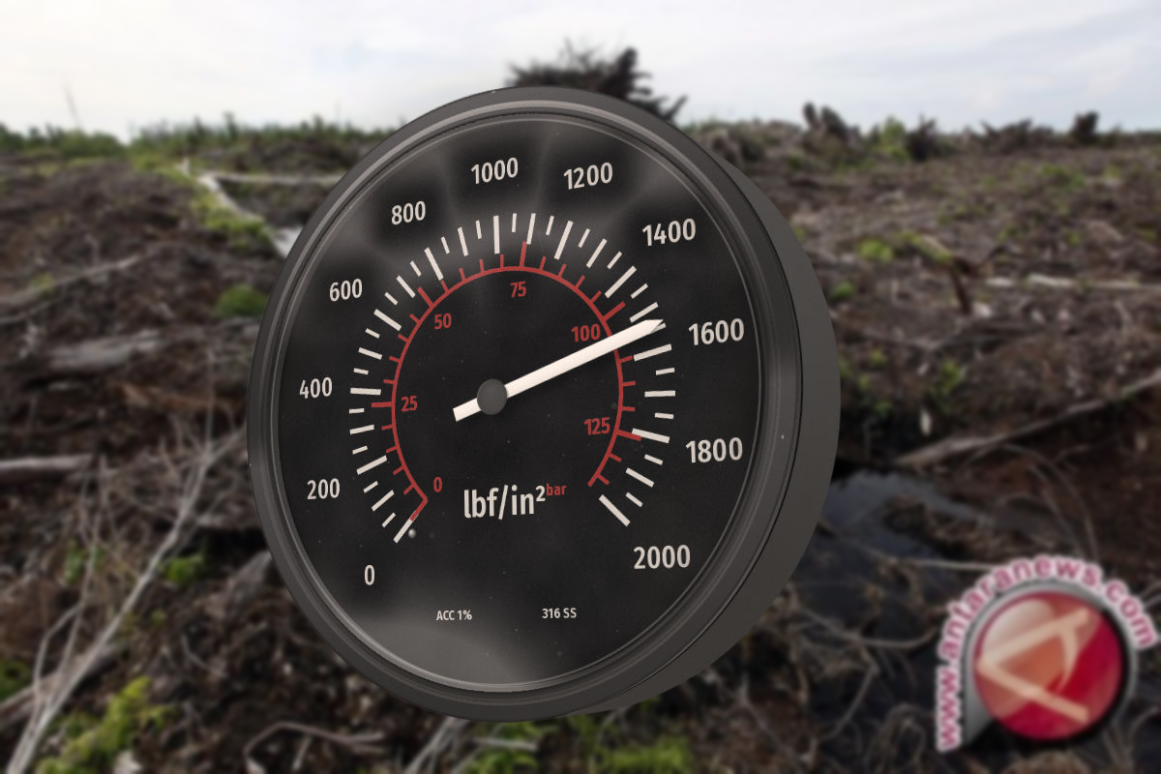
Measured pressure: 1550 psi
